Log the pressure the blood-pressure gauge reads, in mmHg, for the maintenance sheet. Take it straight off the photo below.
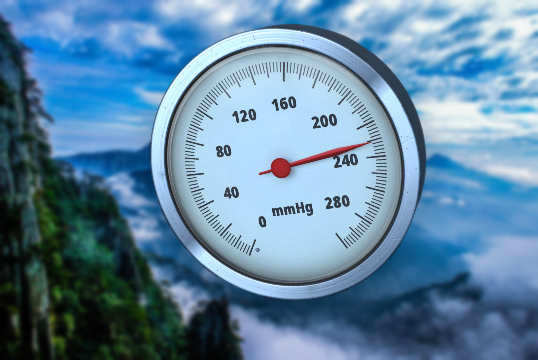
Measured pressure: 230 mmHg
